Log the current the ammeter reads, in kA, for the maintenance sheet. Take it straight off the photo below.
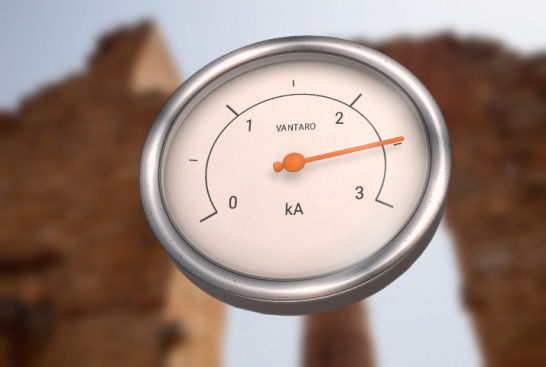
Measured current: 2.5 kA
